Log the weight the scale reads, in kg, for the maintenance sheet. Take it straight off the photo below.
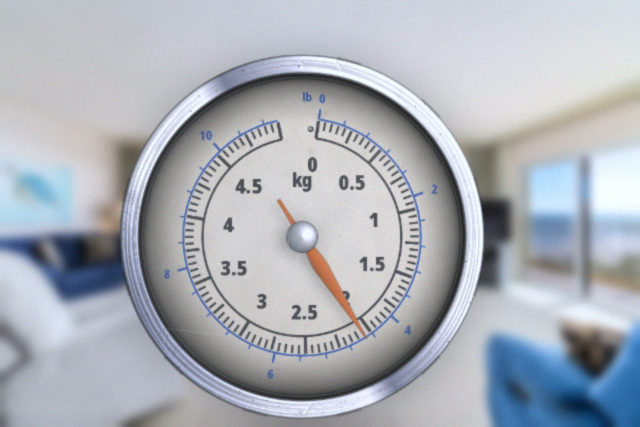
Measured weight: 2.05 kg
